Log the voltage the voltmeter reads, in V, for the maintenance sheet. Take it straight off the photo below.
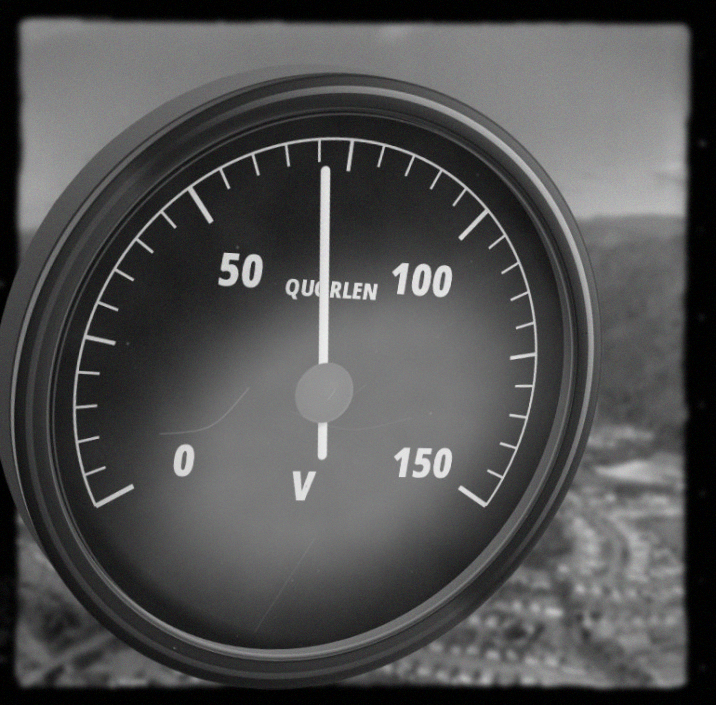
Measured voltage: 70 V
